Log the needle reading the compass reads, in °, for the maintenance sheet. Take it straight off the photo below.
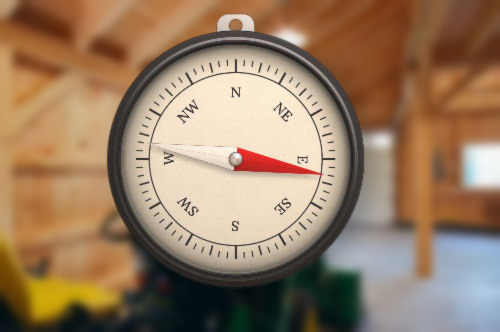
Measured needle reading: 100 °
